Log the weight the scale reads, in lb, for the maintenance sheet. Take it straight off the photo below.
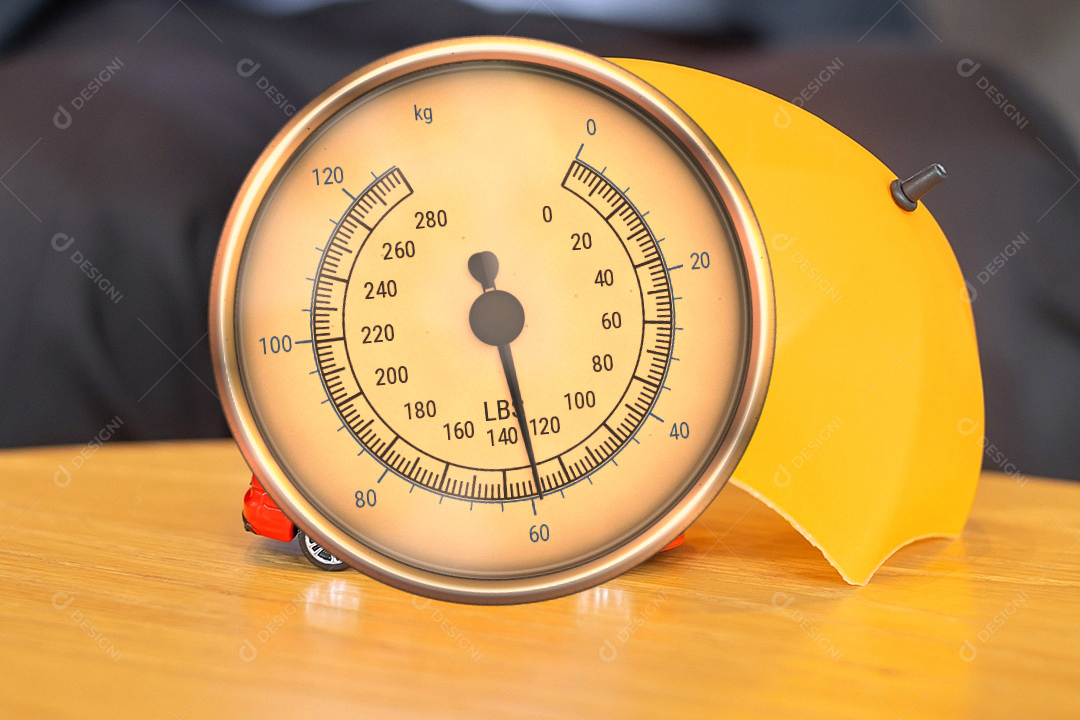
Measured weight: 130 lb
